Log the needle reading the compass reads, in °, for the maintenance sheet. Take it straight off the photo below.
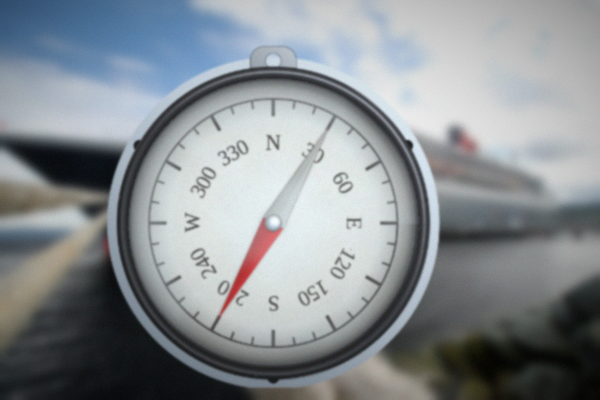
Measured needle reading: 210 °
